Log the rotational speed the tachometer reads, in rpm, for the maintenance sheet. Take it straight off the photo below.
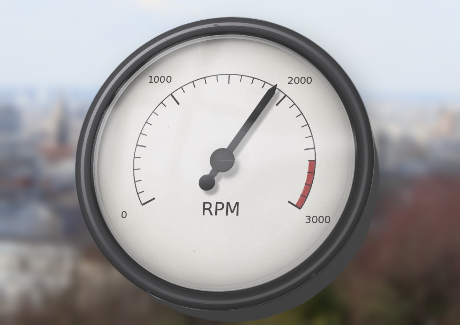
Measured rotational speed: 1900 rpm
